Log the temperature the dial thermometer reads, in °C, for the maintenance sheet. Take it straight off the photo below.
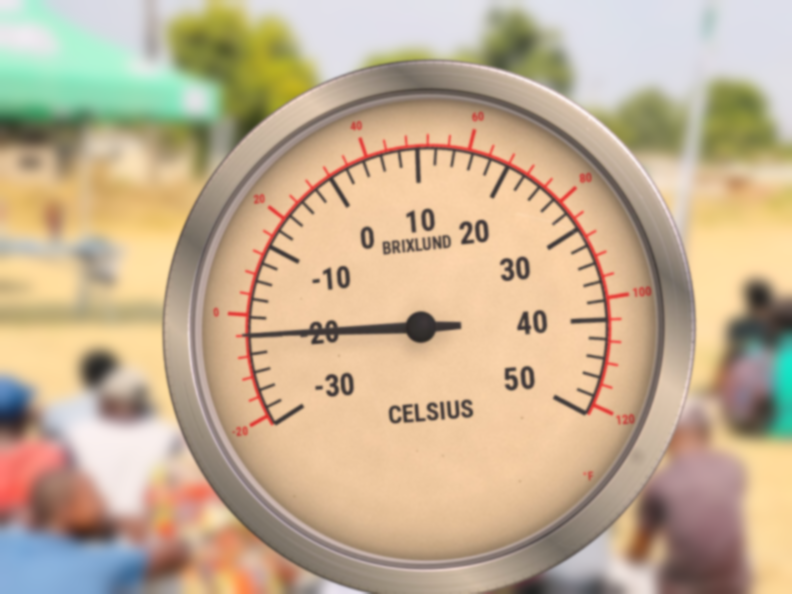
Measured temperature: -20 °C
